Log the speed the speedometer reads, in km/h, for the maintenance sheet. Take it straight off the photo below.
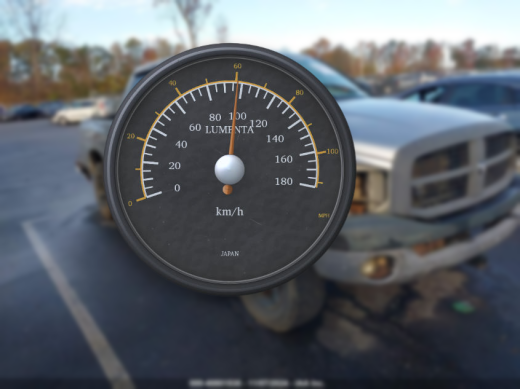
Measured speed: 97.5 km/h
